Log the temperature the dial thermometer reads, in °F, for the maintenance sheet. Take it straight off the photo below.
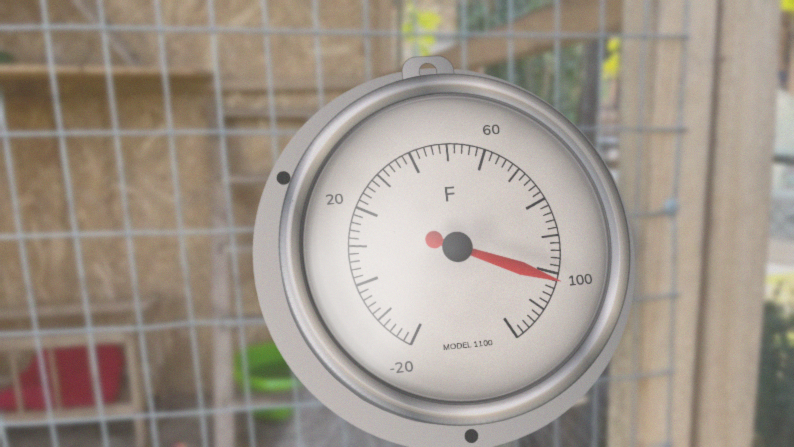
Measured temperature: 102 °F
